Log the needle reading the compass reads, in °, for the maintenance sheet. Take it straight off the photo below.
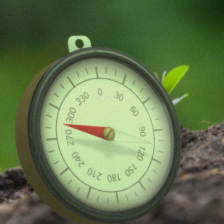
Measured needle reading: 285 °
